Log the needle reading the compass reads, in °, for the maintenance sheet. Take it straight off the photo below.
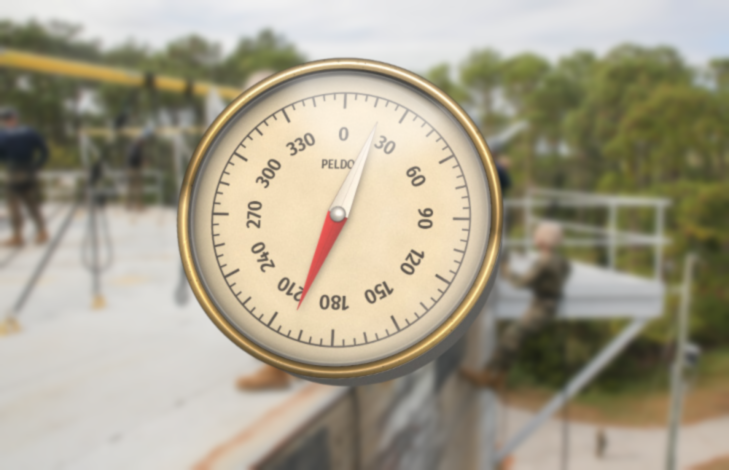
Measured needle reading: 200 °
